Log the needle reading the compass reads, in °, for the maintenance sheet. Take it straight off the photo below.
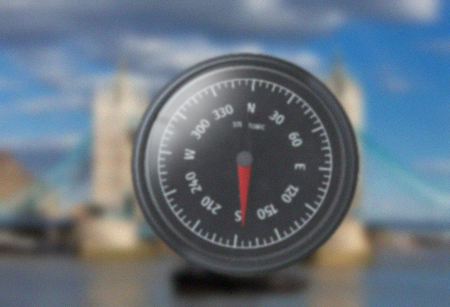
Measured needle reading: 175 °
